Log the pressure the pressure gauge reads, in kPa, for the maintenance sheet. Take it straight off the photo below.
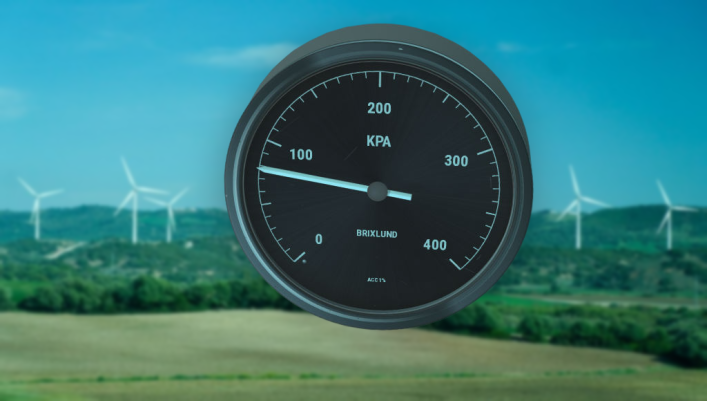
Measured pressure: 80 kPa
